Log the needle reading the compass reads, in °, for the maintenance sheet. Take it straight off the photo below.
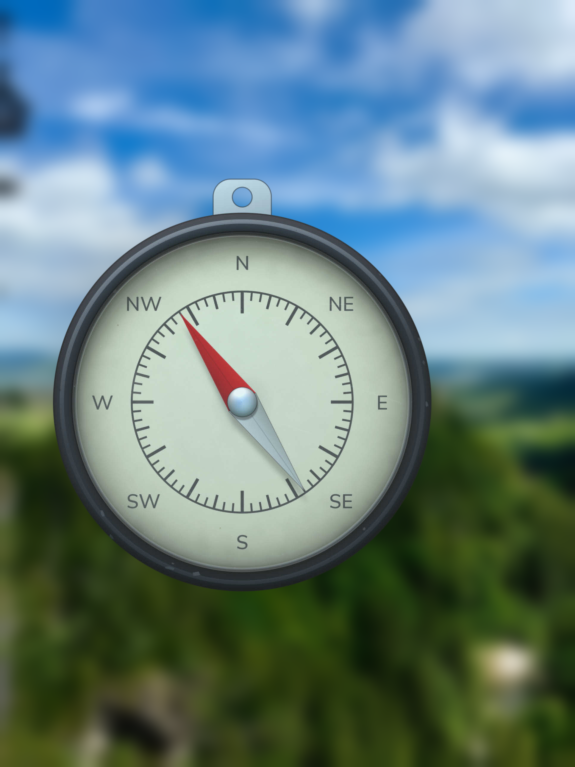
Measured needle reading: 325 °
